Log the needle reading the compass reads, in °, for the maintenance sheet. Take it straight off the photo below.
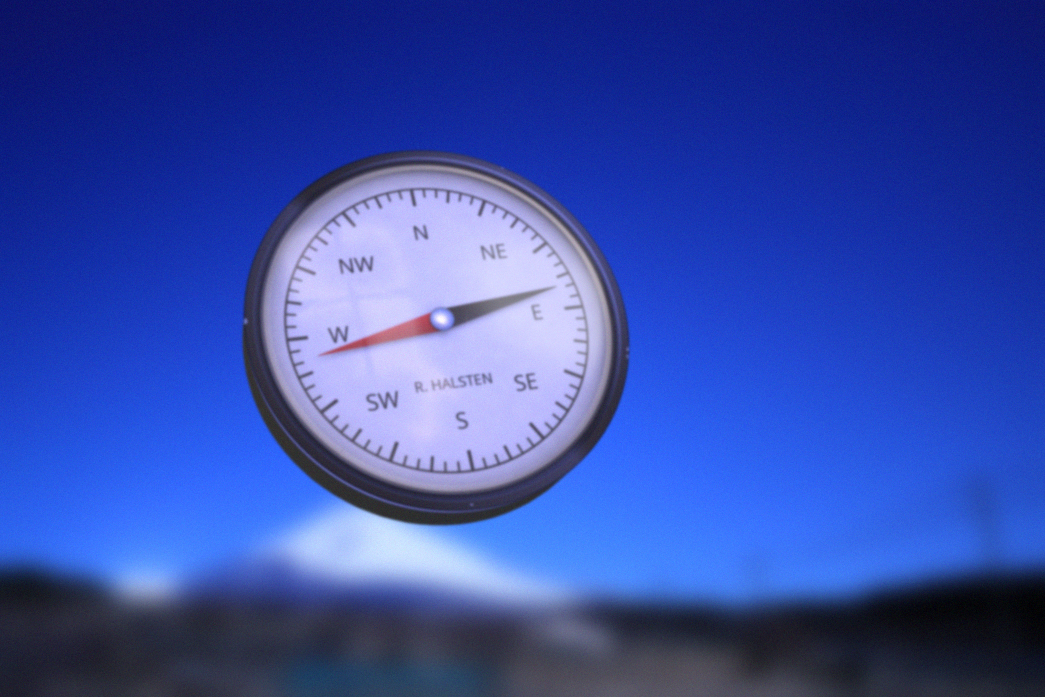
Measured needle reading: 260 °
